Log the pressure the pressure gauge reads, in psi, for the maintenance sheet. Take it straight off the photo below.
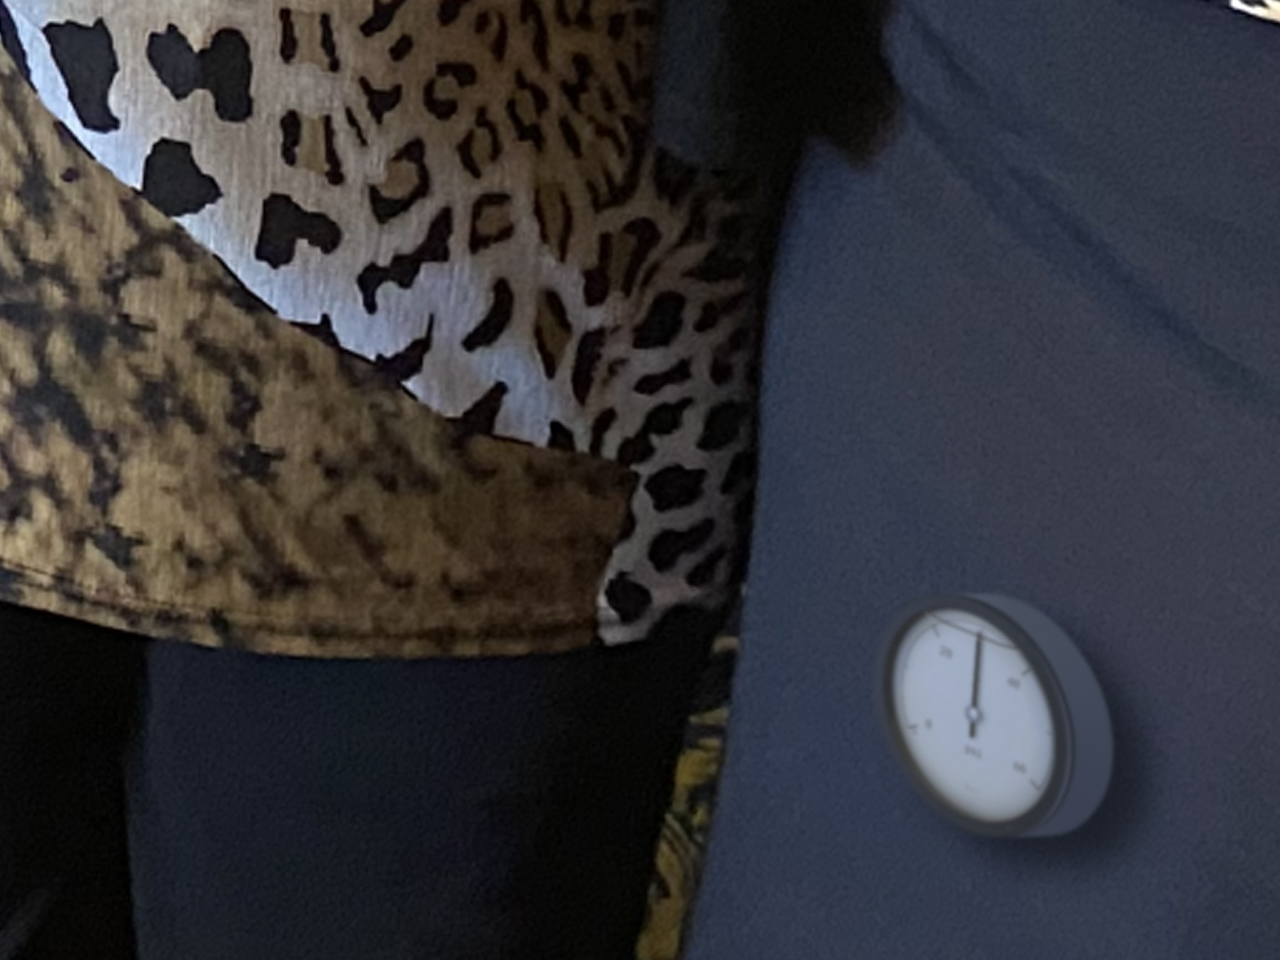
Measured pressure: 30 psi
